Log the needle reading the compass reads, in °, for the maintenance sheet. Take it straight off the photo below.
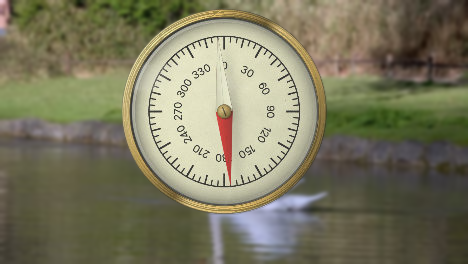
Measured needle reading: 175 °
